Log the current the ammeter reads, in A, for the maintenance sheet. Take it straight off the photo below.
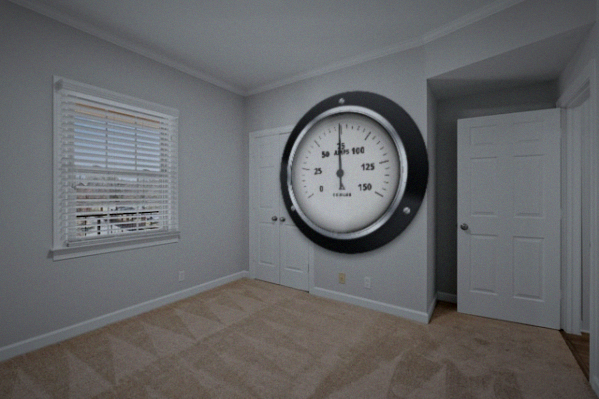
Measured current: 75 A
